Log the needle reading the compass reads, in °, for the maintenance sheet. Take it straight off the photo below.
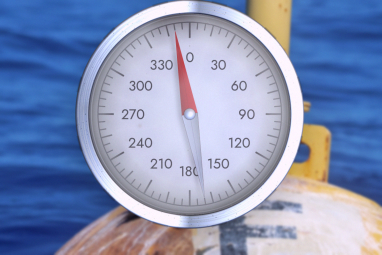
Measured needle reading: 350 °
